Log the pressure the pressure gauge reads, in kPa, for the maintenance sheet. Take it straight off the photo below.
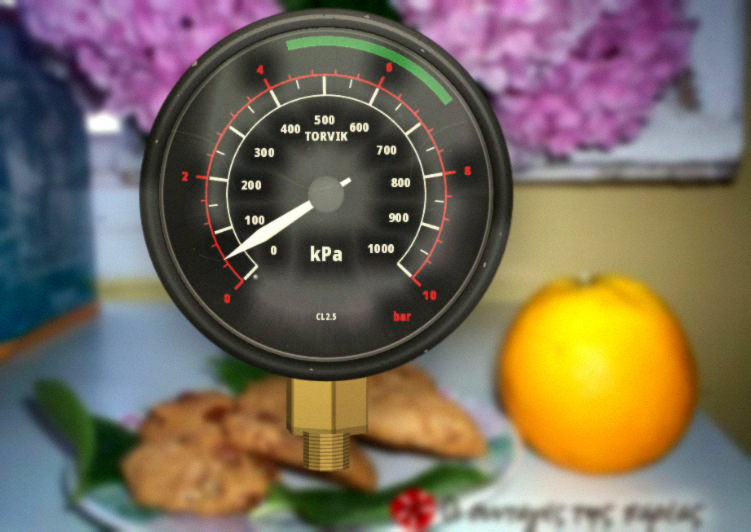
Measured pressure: 50 kPa
